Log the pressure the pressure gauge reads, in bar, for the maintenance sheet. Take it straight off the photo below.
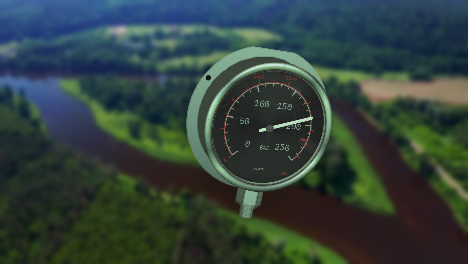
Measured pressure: 190 bar
